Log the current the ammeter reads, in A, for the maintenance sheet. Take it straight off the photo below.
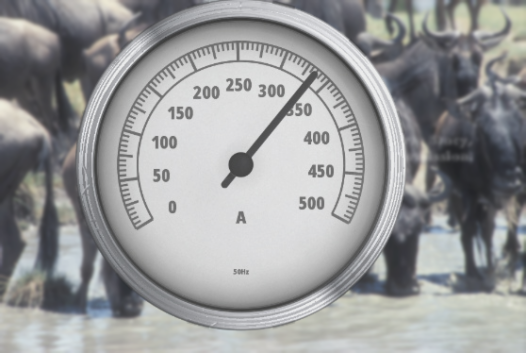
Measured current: 335 A
